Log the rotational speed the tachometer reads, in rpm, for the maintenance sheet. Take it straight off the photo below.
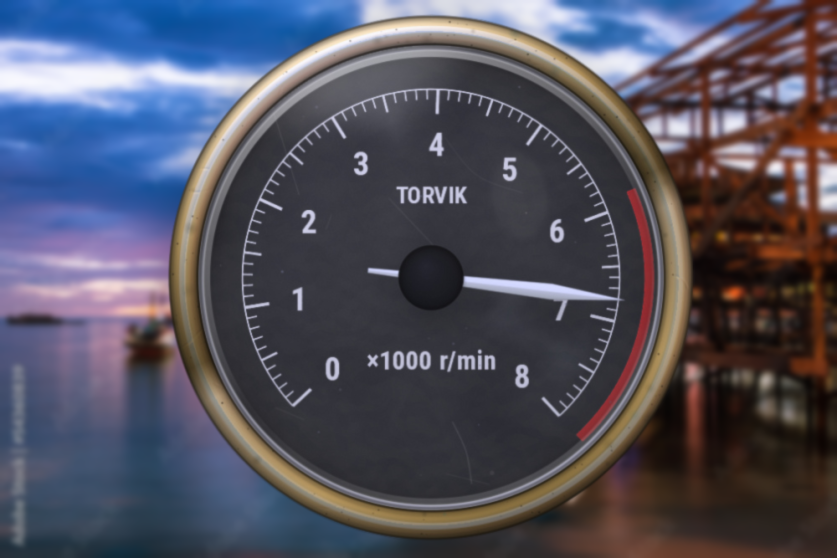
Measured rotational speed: 6800 rpm
